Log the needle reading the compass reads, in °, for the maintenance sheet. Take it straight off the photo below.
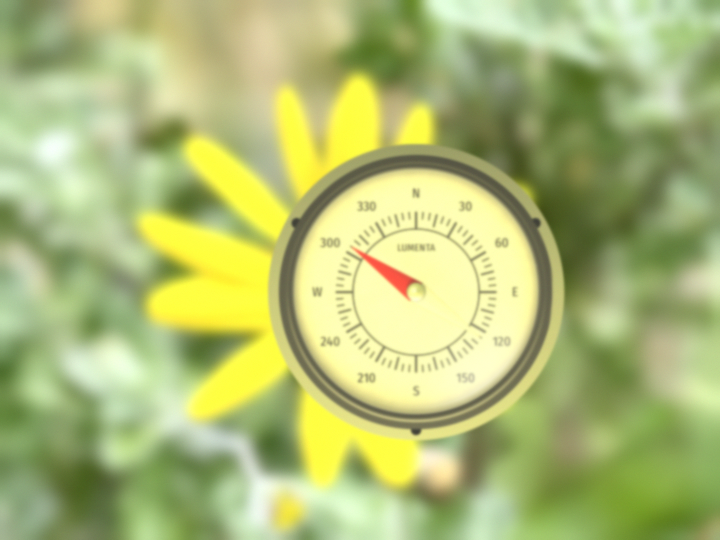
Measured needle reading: 305 °
